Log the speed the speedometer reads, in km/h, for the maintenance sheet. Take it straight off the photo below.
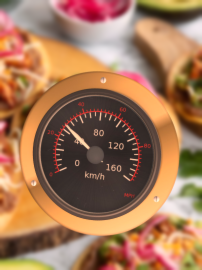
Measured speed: 45 km/h
